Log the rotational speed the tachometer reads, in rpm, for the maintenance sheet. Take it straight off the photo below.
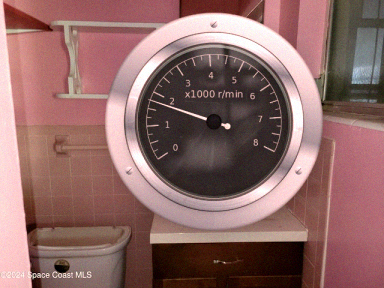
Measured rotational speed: 1750 rpm
